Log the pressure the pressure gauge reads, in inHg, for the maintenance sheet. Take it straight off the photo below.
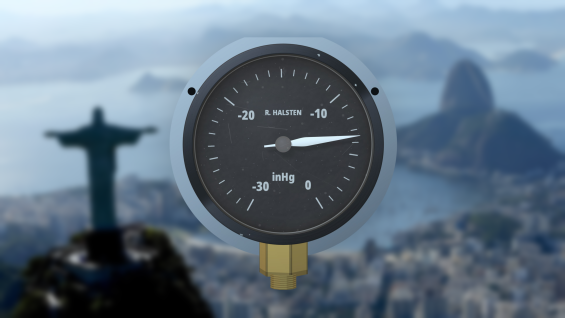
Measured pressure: -6.5 inHg
